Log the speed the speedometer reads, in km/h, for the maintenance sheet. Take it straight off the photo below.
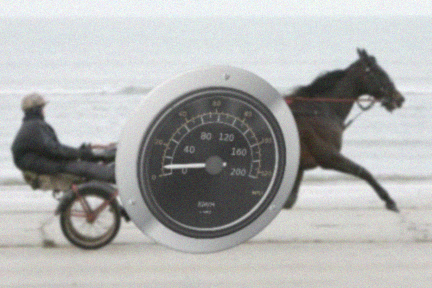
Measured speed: 10 km/h
